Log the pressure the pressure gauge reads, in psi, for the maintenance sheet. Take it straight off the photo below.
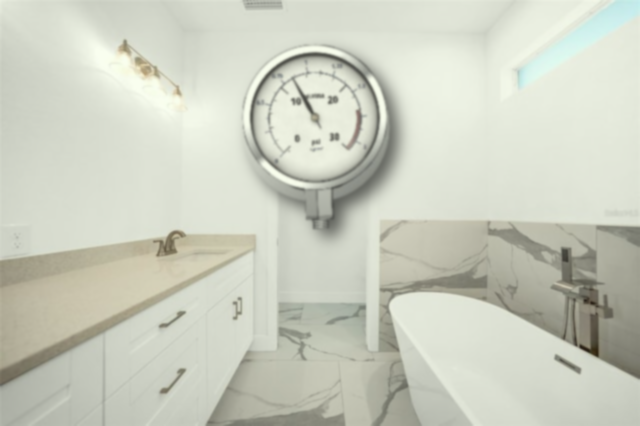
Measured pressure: 12 psi
